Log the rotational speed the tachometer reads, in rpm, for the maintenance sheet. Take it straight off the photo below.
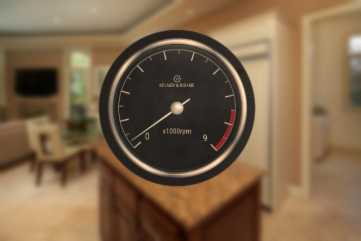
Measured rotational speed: 250 rpm
